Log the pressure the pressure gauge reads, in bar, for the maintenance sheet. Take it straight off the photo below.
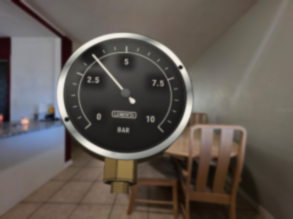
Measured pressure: 3.5 bar
